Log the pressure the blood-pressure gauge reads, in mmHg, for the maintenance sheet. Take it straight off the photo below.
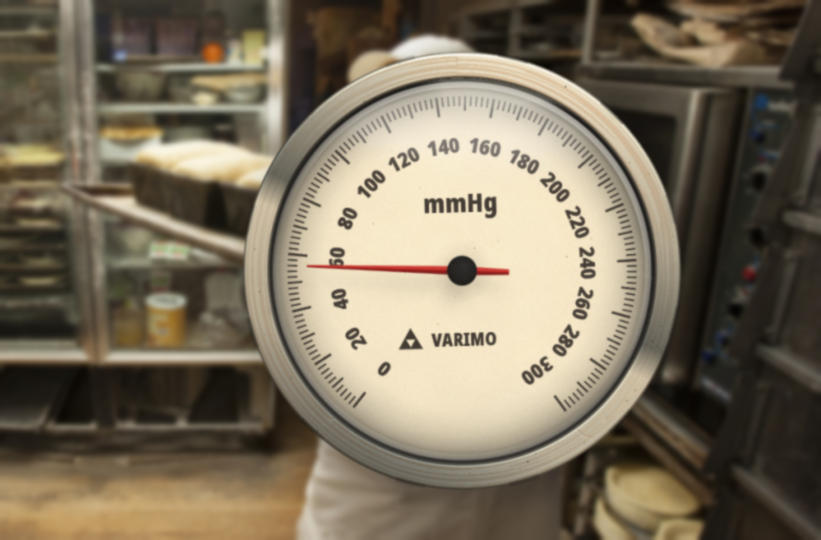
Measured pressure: 56 mmHg
